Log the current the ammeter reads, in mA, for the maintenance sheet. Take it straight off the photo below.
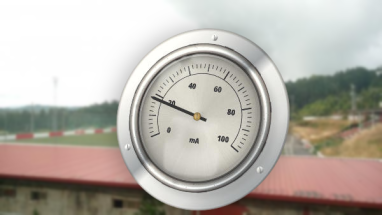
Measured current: 18 mA
